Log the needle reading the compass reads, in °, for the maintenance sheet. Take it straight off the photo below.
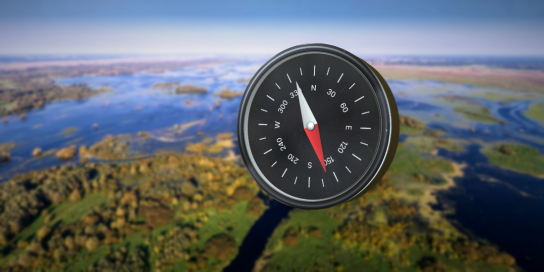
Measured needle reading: 157.5 °
